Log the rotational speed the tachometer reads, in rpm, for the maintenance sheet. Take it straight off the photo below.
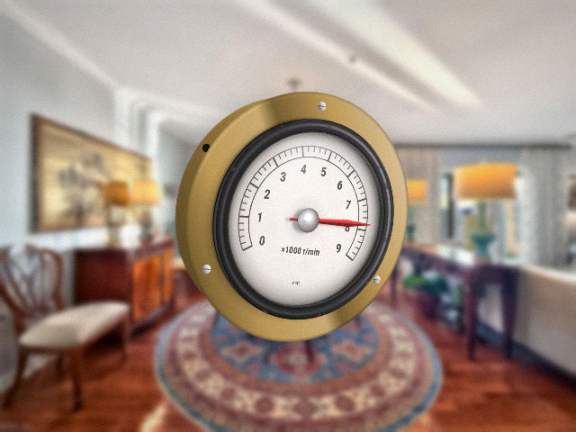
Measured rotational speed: 7800 rpm
